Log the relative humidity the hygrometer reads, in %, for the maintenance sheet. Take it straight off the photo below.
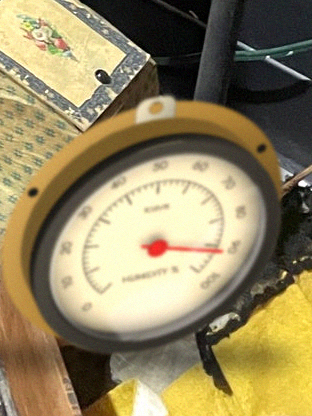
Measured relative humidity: 90 %
